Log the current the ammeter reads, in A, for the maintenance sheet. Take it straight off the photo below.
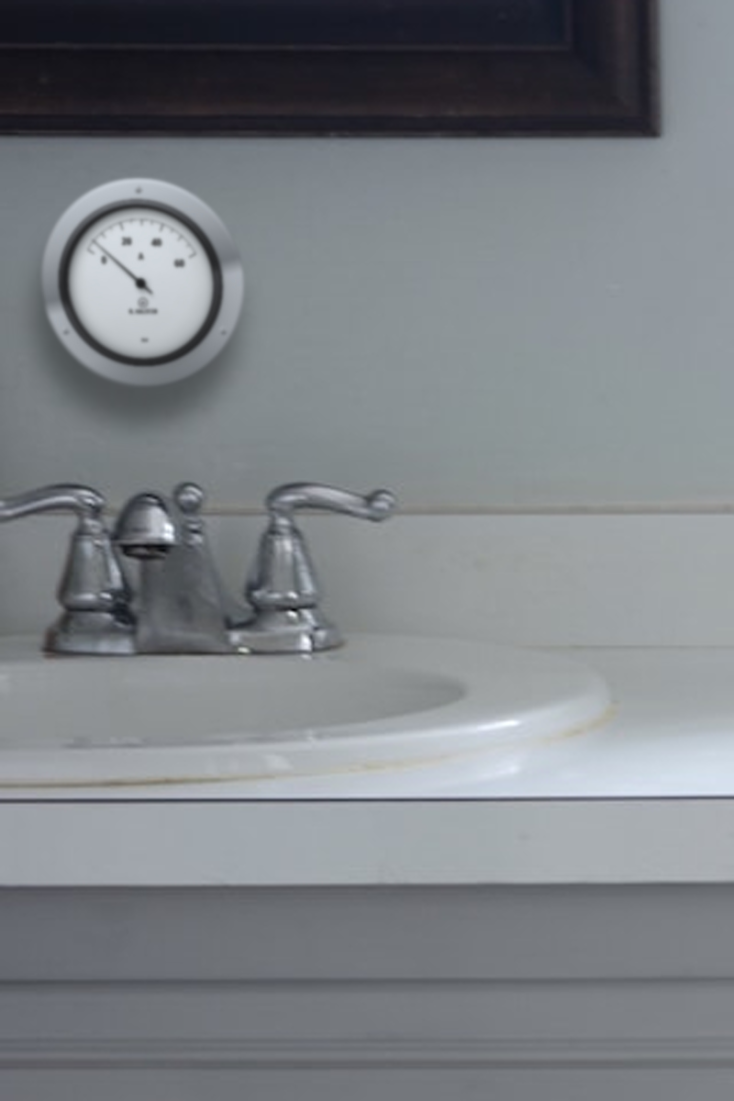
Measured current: 5 A
